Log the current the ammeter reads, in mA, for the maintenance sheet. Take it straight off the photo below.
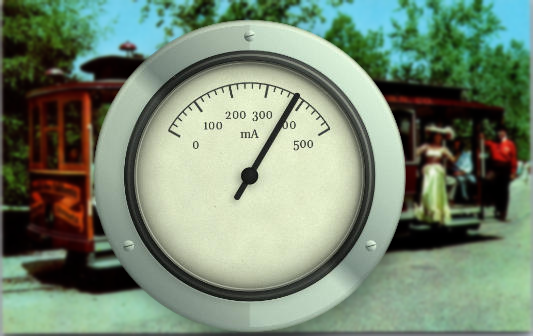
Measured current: 380 mA
